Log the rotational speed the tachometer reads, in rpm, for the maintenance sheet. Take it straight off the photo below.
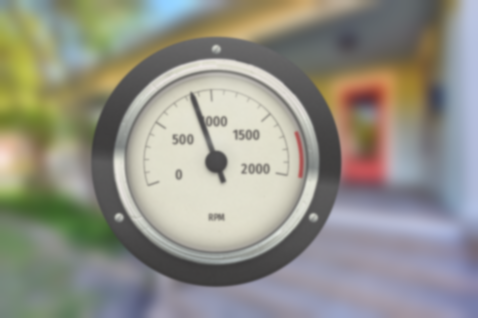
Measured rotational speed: 850 rpm
